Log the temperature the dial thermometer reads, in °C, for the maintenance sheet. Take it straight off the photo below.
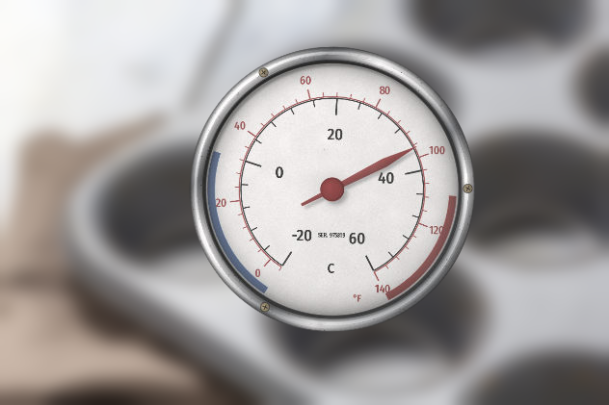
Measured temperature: 36 °C
